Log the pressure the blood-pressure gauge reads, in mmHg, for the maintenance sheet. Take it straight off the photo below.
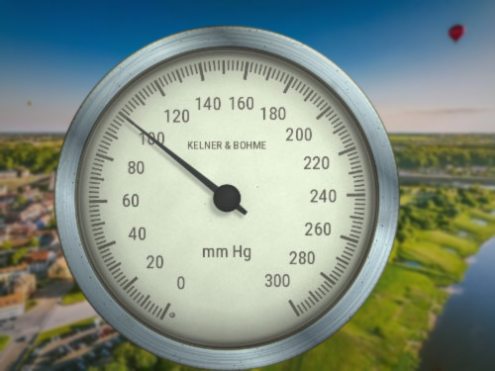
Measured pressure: 100 mmHg
